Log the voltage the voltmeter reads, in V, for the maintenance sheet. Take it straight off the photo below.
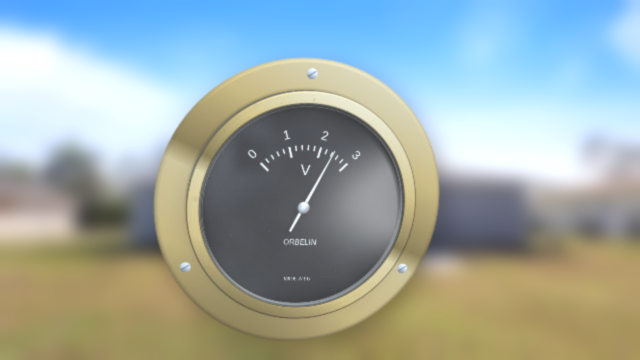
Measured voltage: 2.4 V
